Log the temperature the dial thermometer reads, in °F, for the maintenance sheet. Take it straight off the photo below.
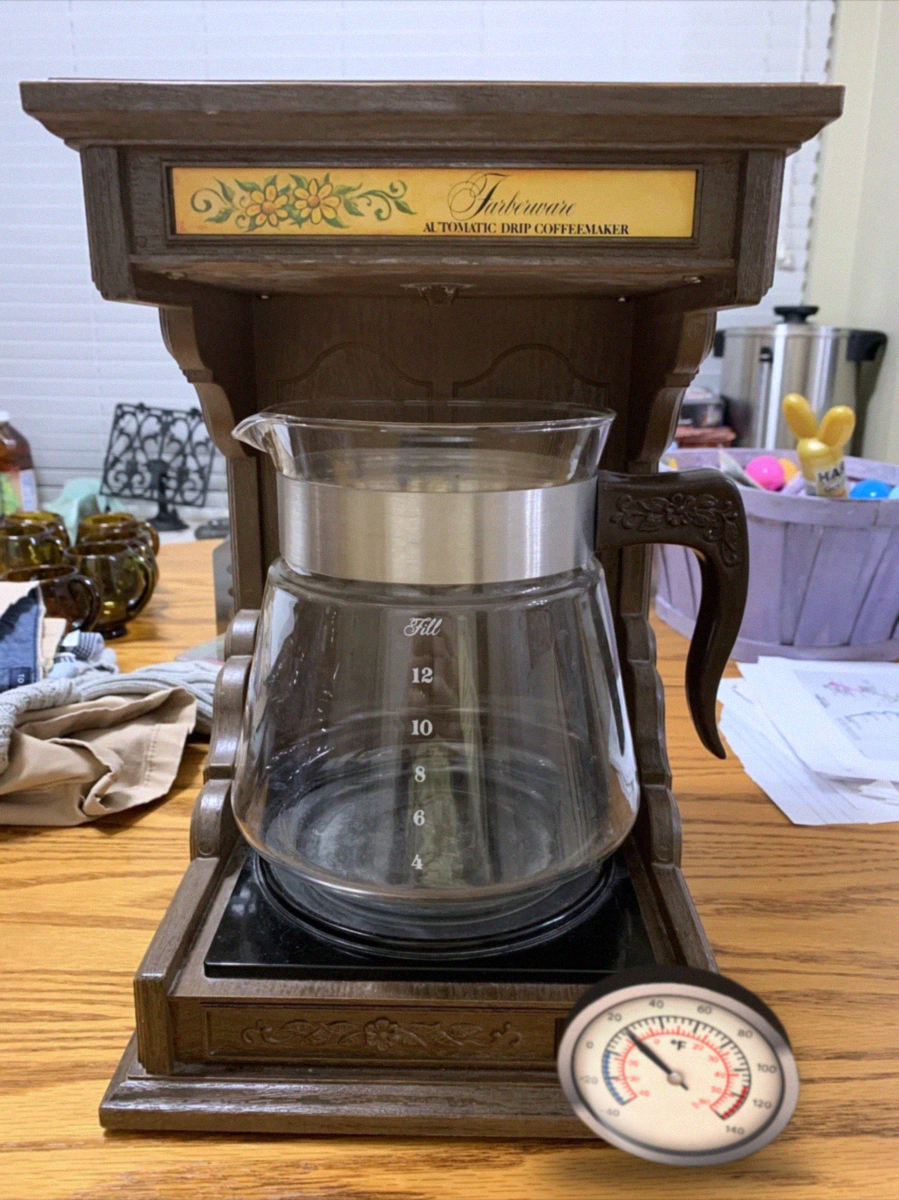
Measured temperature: 20 °F
